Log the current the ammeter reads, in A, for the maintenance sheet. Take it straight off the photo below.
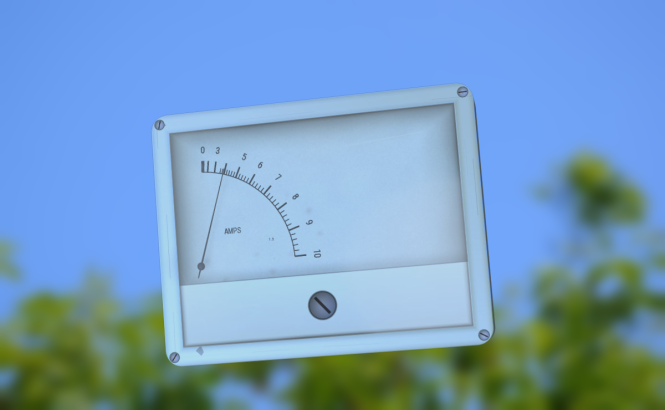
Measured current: 4 A
